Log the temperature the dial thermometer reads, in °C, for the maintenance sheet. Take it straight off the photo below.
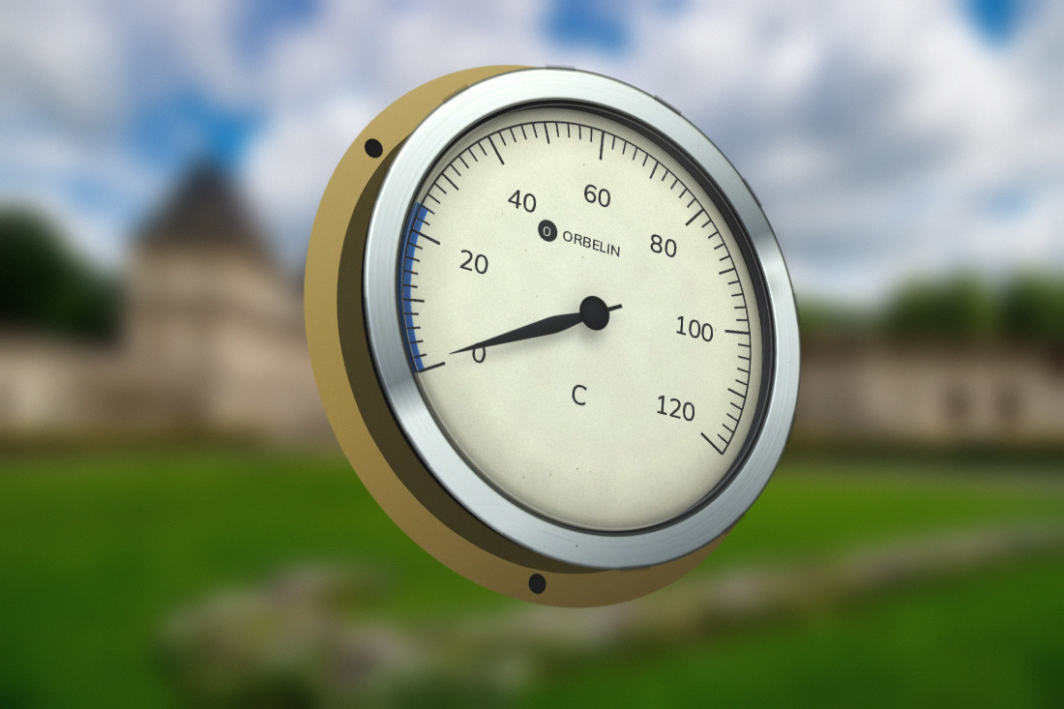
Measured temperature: 1 °C
